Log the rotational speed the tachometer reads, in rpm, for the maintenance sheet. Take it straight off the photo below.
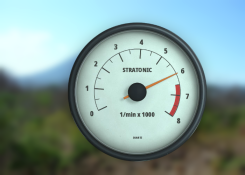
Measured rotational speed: 6000 rpm
